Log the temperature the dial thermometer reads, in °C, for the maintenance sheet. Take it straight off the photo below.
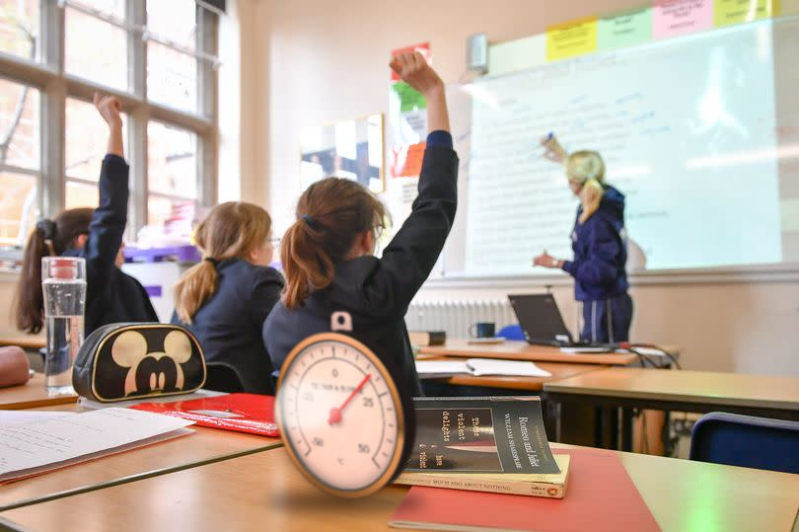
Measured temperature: 17.5 °C
